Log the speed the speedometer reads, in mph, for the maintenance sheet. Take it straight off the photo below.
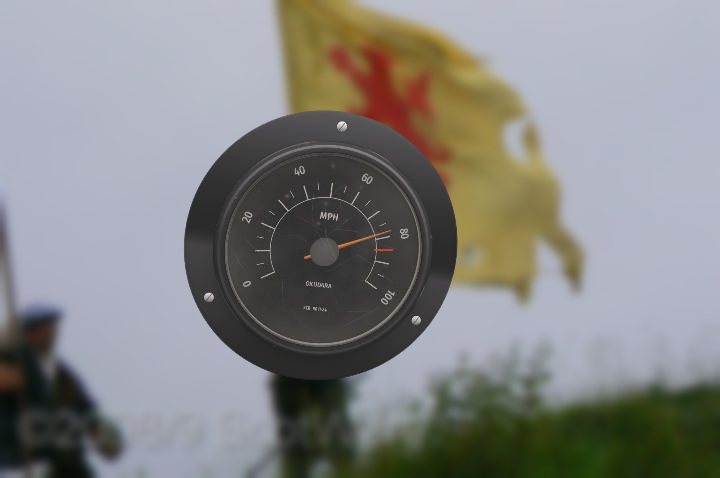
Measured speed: 77.5 mph
